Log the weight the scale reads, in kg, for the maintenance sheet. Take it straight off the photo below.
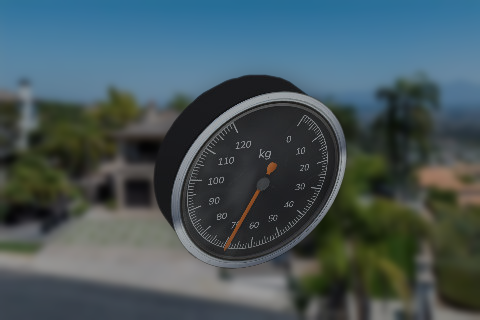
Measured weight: 70 kg
